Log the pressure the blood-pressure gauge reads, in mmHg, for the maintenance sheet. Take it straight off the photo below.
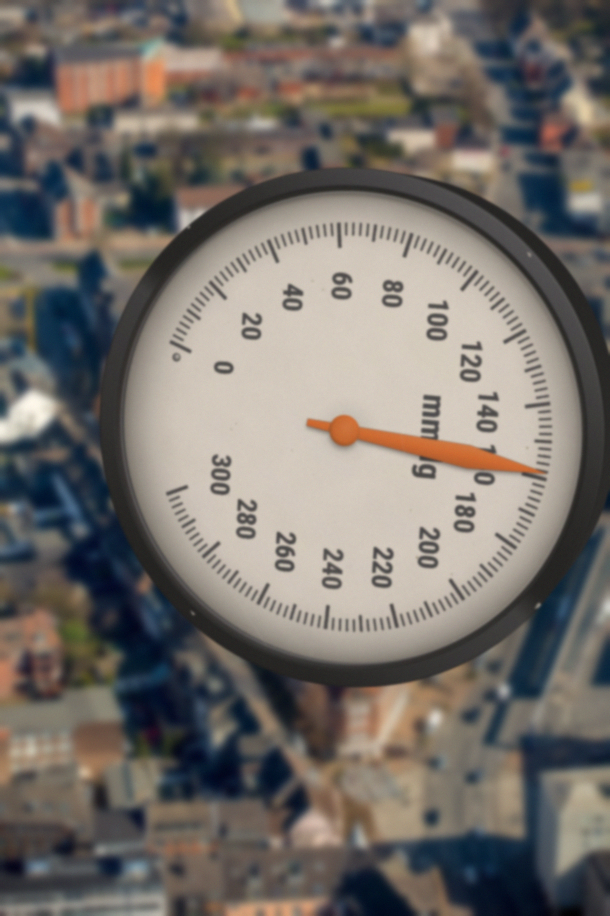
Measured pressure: 158 mmHg
